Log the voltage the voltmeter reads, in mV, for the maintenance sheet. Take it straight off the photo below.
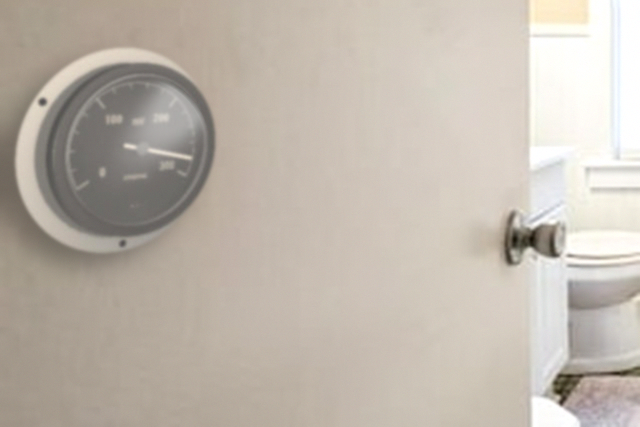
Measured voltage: 280 mV
